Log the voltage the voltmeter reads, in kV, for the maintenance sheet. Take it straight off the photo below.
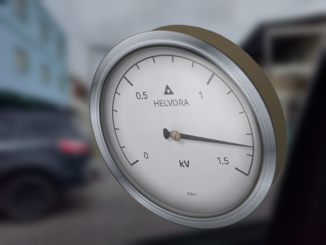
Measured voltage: 1.35 kV
